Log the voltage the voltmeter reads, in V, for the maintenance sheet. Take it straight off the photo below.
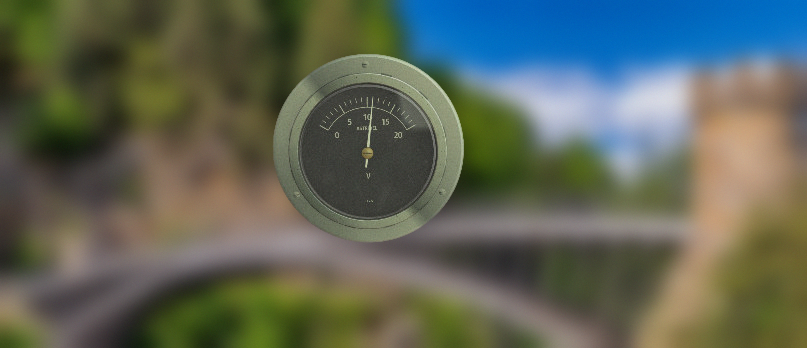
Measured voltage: 11 V
